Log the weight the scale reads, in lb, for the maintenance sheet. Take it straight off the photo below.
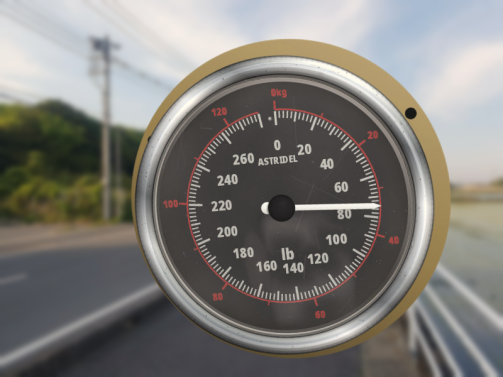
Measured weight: 74 lb
